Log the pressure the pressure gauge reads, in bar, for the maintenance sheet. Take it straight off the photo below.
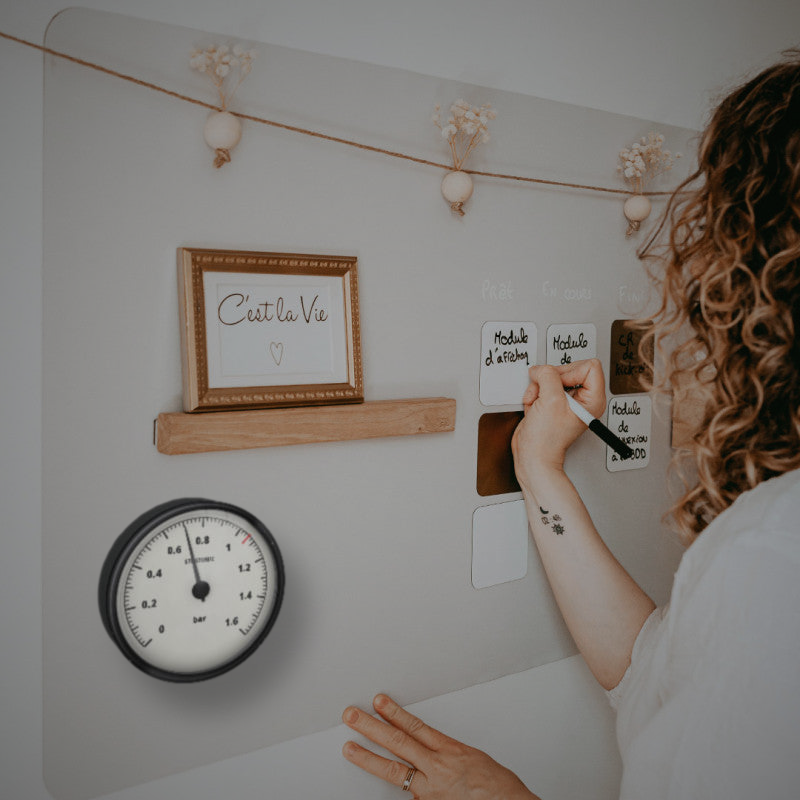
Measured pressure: 0.7 bar
